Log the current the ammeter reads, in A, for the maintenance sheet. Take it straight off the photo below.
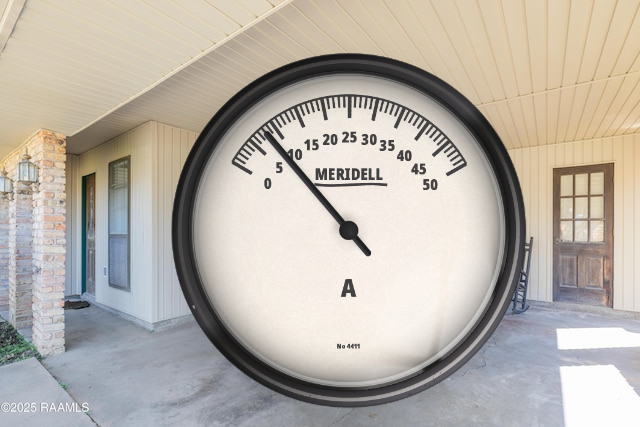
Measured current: 8 A
